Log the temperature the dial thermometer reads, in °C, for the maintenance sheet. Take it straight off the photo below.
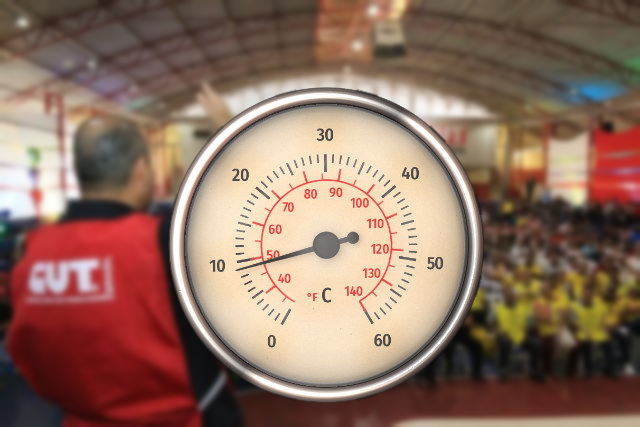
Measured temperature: 9 °C
